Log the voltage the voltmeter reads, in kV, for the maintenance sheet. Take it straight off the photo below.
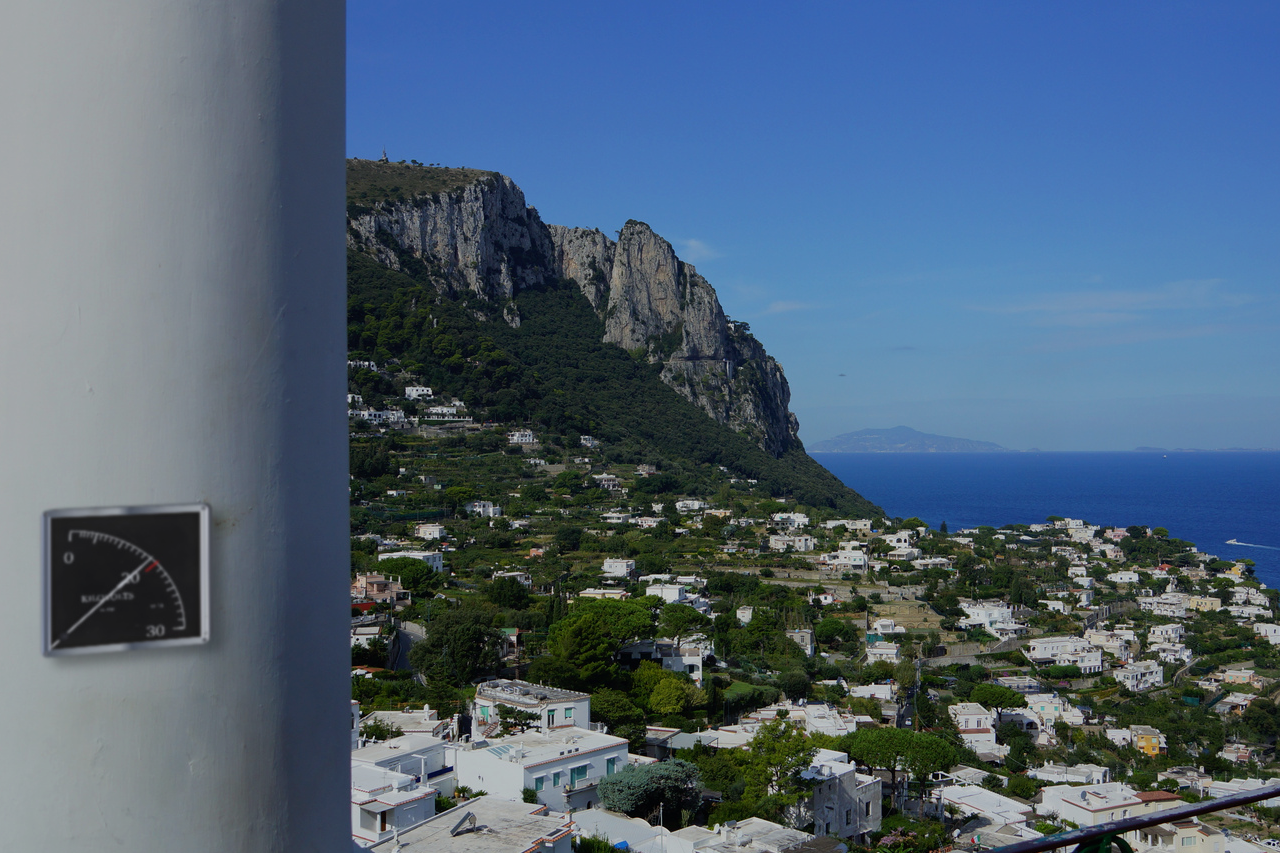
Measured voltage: 20 kV
